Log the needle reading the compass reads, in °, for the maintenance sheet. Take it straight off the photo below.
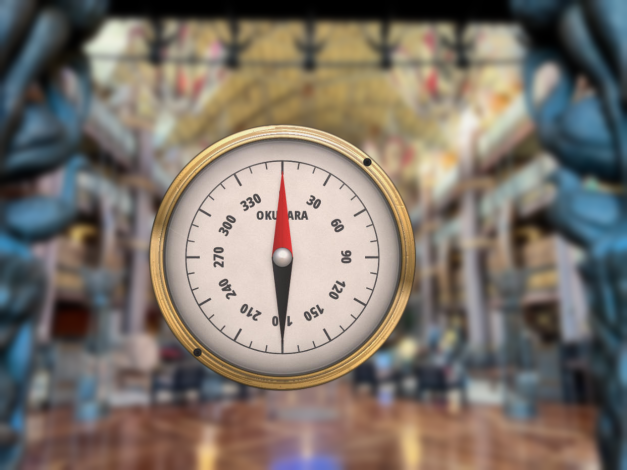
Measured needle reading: 0 °
